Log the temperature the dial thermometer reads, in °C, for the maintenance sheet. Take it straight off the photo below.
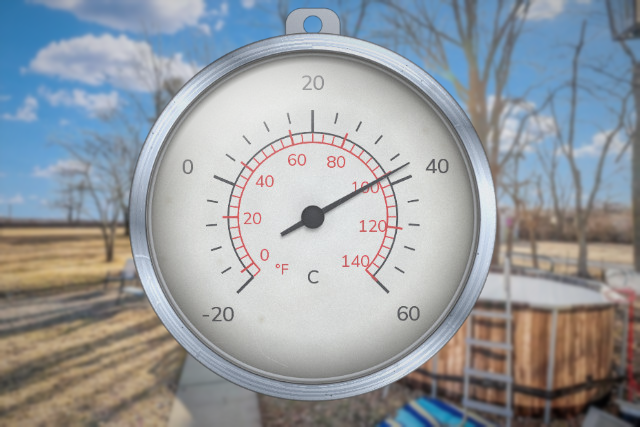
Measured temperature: 38 °C
